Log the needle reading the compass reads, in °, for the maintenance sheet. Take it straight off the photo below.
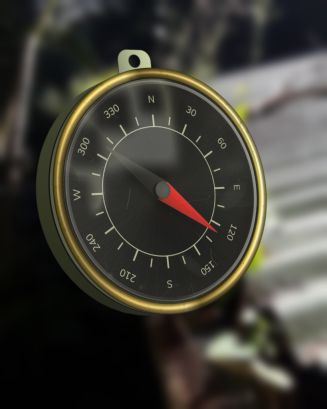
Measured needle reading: 127.5 °
